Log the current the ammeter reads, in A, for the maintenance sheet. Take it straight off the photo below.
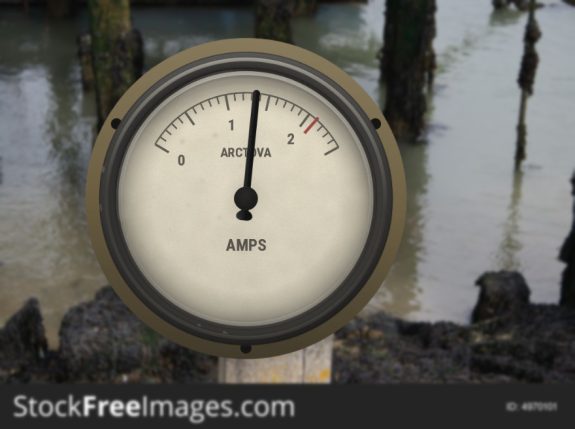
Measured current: 1.35 A
